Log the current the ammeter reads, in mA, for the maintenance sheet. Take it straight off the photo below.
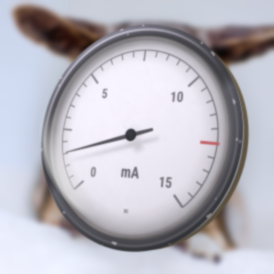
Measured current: 1.5 mA
